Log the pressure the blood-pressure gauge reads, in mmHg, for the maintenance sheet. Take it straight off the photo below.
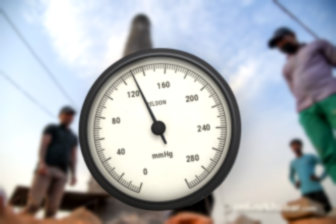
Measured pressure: 130 mmHg
